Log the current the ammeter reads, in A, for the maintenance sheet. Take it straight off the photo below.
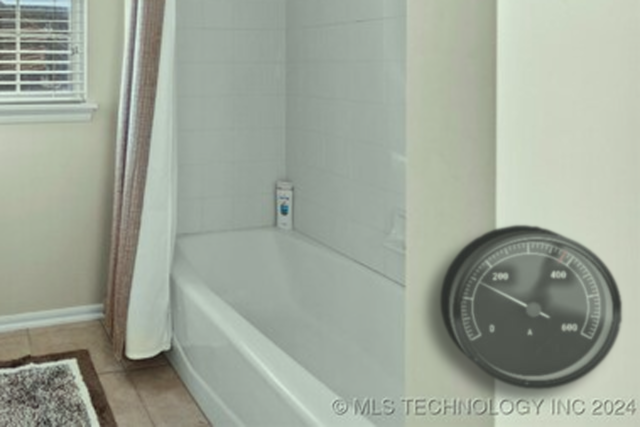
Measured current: 150 A
